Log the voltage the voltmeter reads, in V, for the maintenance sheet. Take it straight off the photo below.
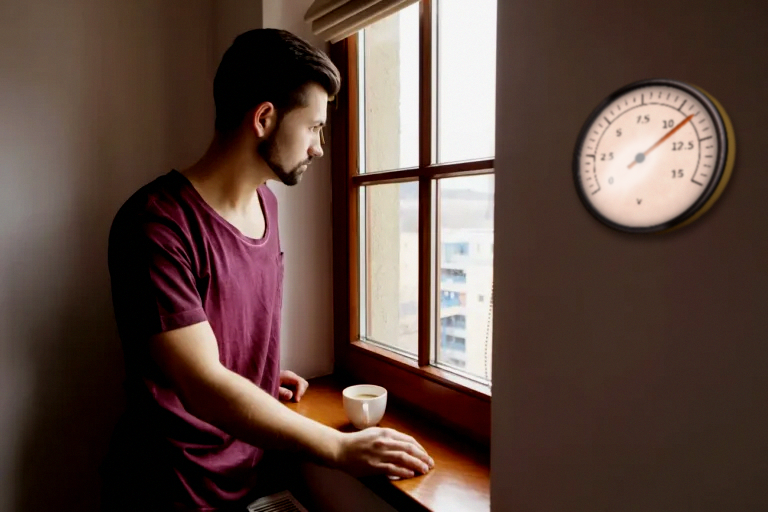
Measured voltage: 11 V
